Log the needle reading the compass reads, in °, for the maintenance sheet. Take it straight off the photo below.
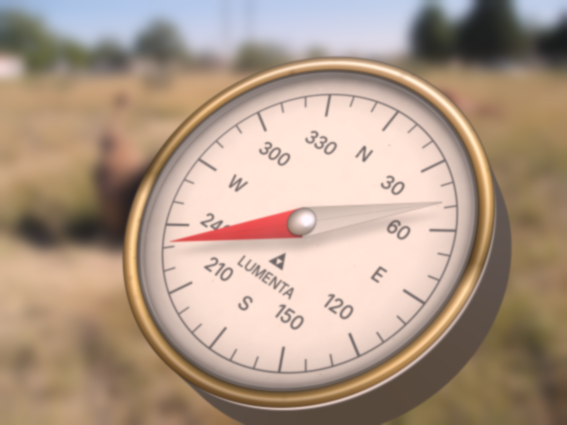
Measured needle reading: 230 °
